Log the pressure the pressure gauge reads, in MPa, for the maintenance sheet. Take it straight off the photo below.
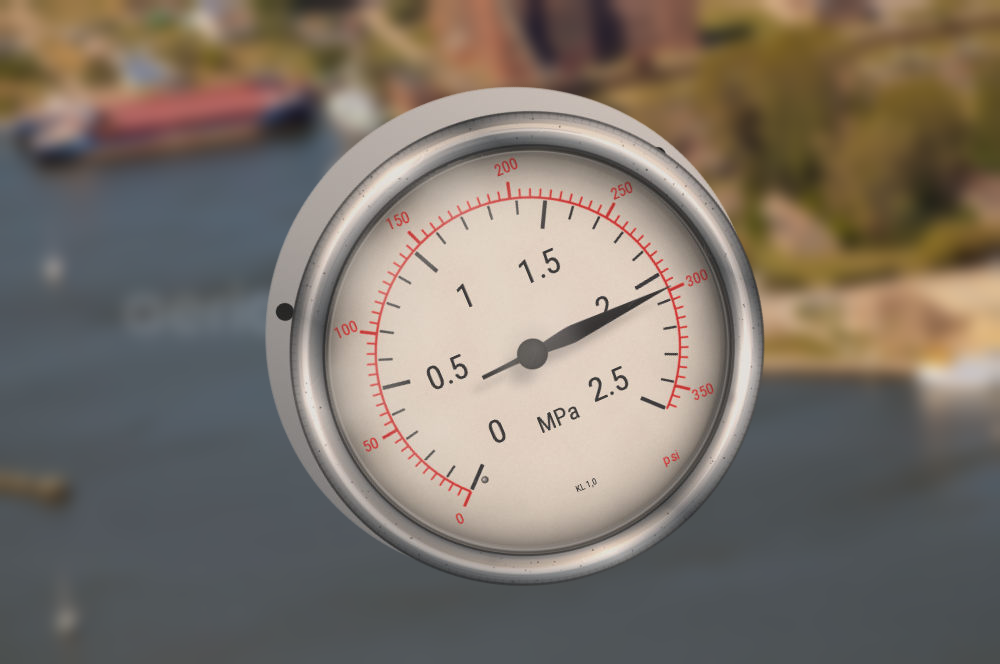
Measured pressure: 2.05 MPa
